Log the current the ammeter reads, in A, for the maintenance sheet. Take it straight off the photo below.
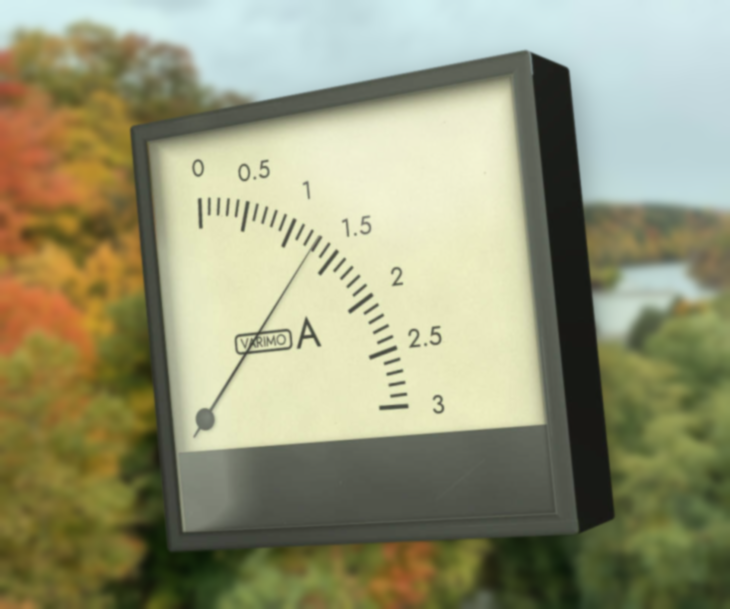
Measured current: 1.3 A
